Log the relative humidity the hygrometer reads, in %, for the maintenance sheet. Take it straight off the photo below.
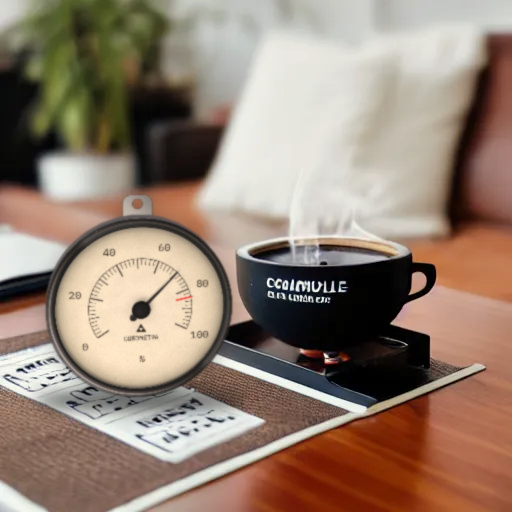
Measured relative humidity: 70 %
